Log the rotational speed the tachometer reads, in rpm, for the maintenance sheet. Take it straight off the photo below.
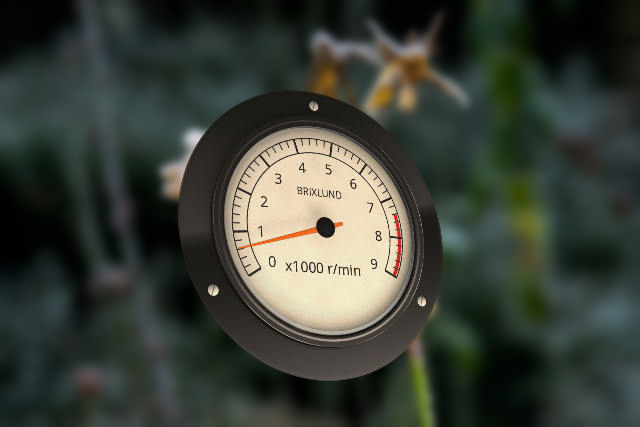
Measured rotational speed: 600 rpm
